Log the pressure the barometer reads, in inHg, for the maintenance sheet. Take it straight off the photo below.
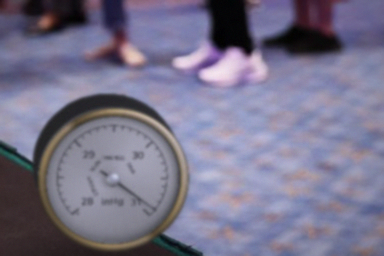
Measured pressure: 30.9 inHg
